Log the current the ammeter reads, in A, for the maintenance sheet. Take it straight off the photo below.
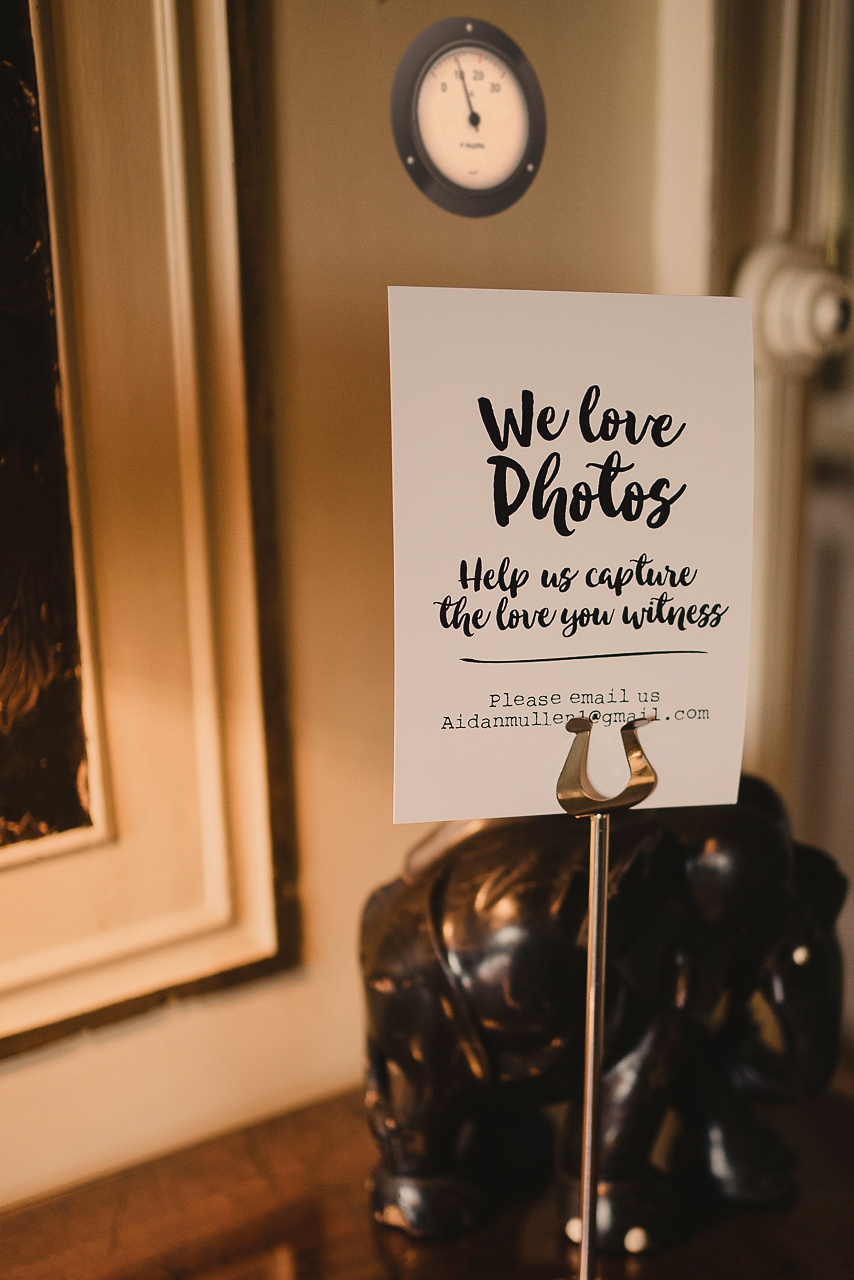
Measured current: 10 A
